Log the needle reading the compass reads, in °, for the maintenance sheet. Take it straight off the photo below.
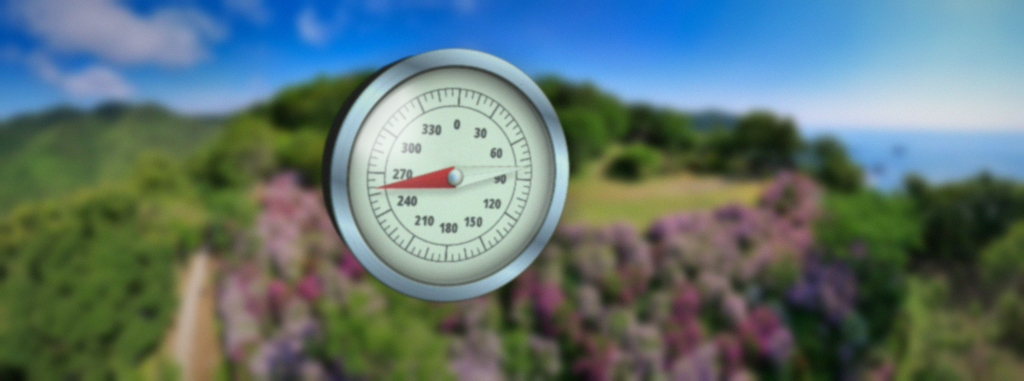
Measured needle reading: 260 °
